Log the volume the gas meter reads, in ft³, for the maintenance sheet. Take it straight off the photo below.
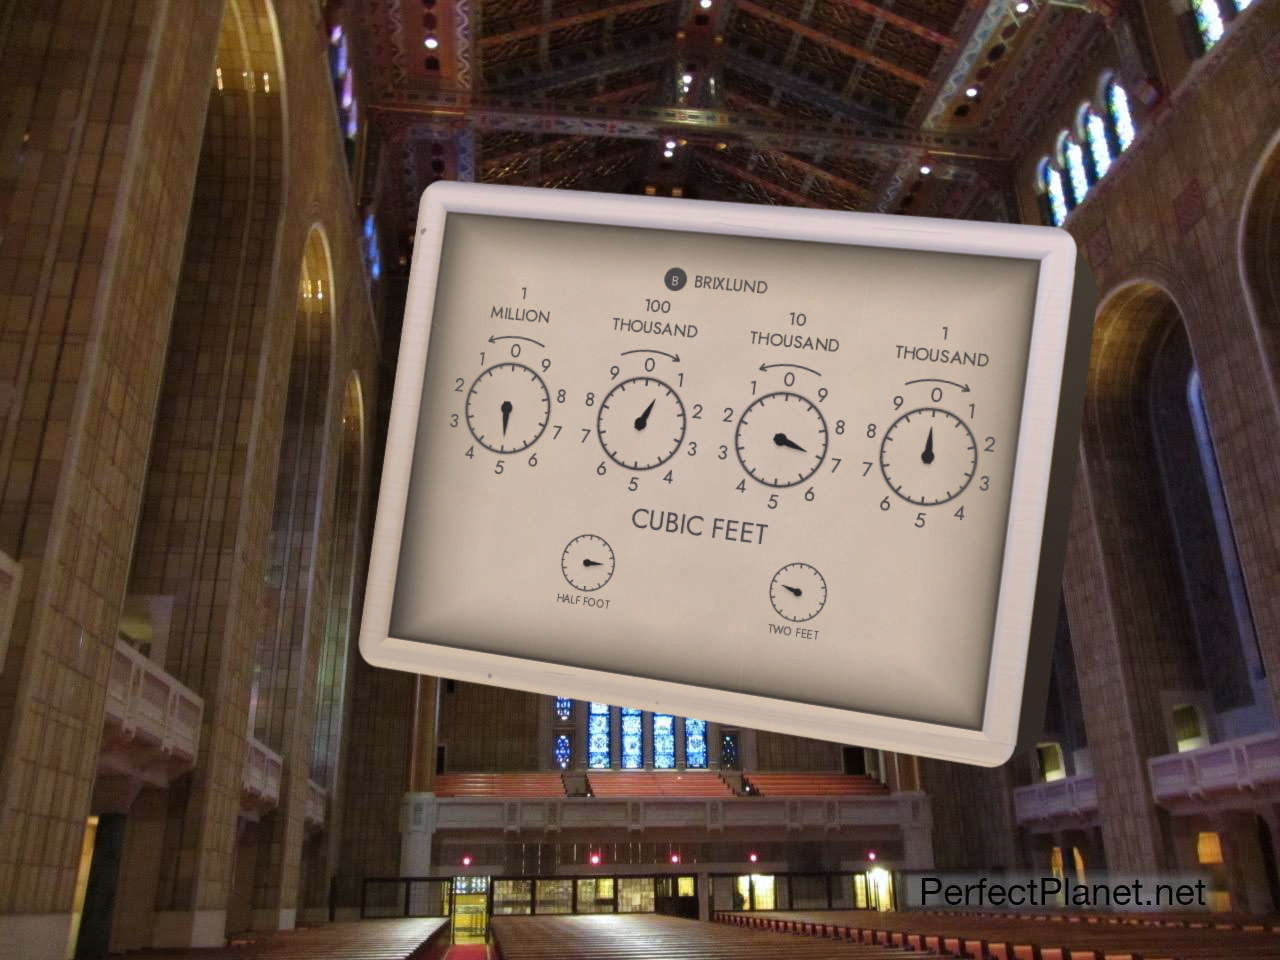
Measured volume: 507000 ft³
